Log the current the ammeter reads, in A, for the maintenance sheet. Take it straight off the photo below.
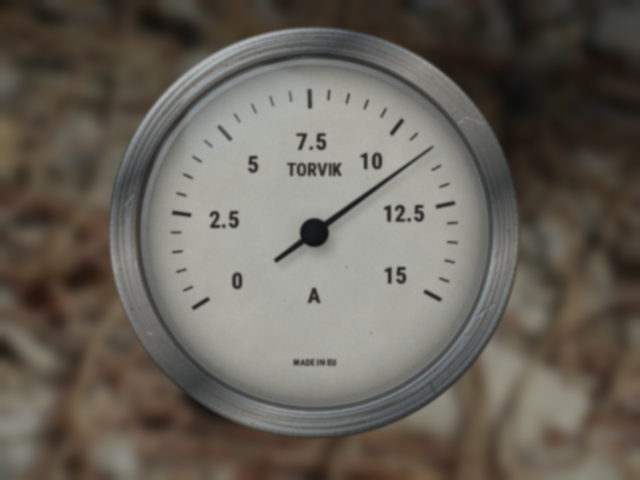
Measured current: 11 A
